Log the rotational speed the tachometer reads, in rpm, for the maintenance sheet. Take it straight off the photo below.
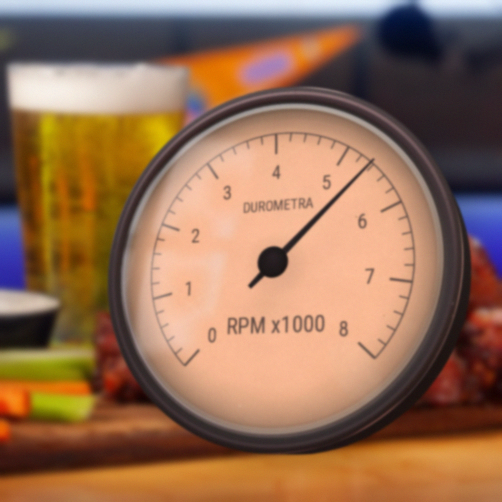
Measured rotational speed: 5400 rpm
